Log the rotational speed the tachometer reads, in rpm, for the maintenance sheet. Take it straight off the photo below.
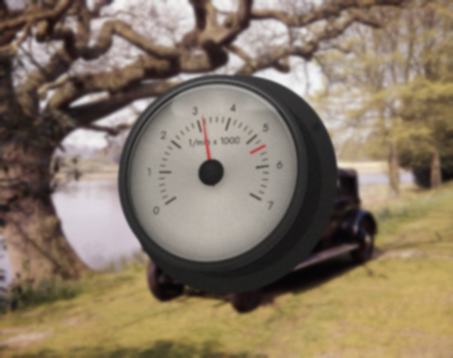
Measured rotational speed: 3200 rpm
